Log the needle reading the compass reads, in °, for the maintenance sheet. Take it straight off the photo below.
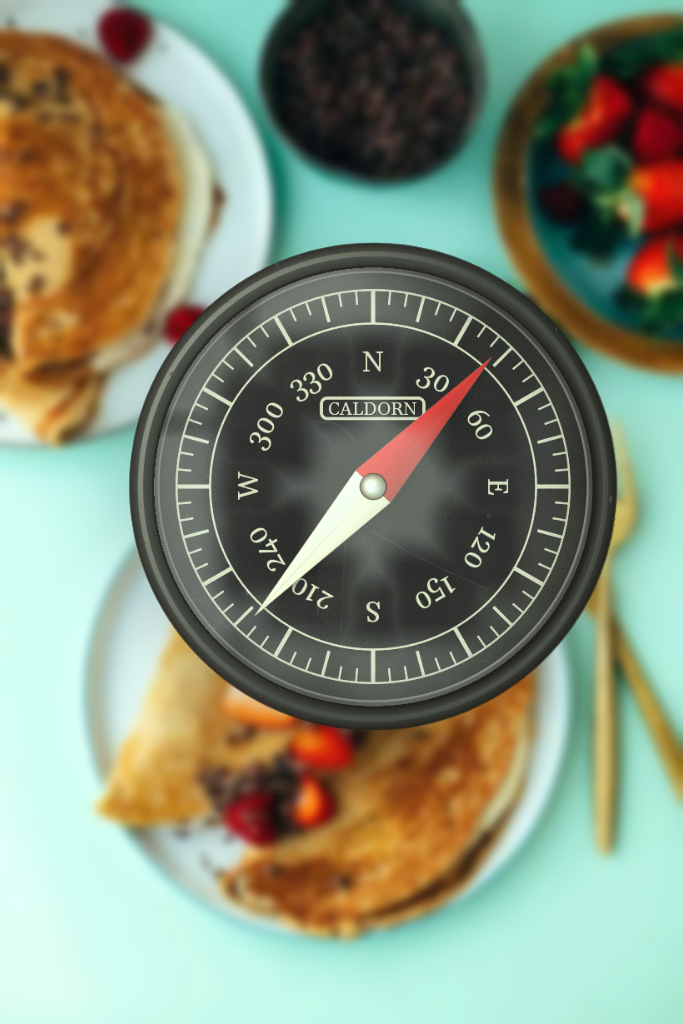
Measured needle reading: 42.5 °
